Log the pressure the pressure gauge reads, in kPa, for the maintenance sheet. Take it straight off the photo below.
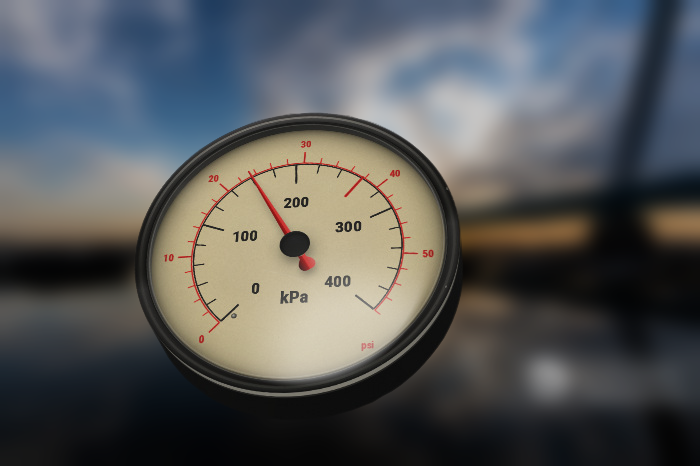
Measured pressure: 160 kPa
